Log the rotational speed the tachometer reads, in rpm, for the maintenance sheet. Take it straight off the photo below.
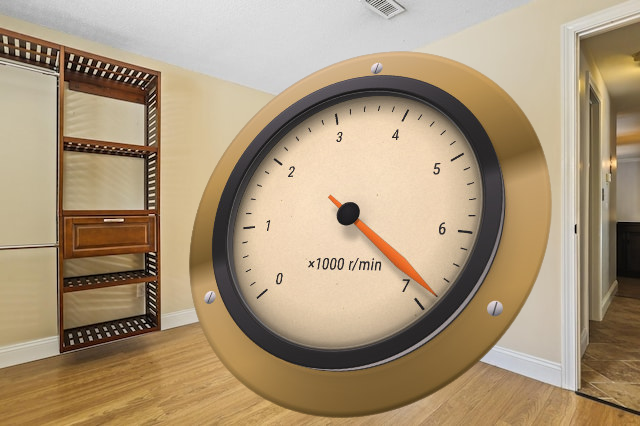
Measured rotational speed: 6800 rpm
